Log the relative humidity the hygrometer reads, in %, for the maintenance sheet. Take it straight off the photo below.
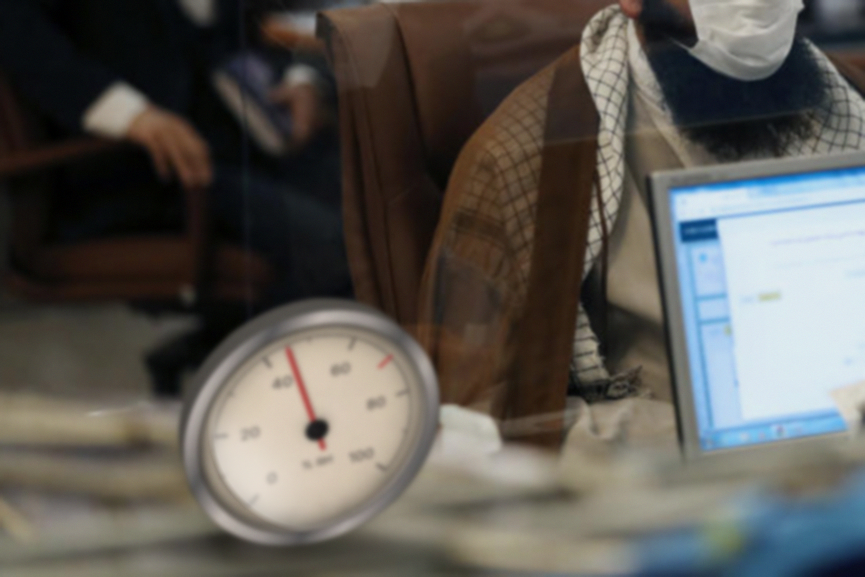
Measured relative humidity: 45 %
